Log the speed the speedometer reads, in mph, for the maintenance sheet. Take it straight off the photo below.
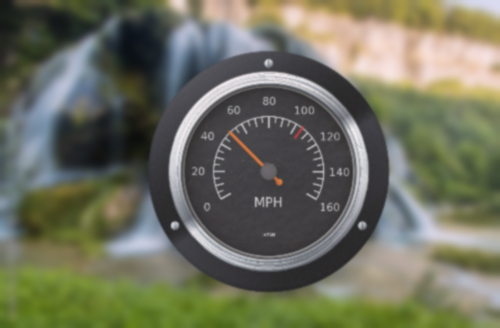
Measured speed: 50 mph
